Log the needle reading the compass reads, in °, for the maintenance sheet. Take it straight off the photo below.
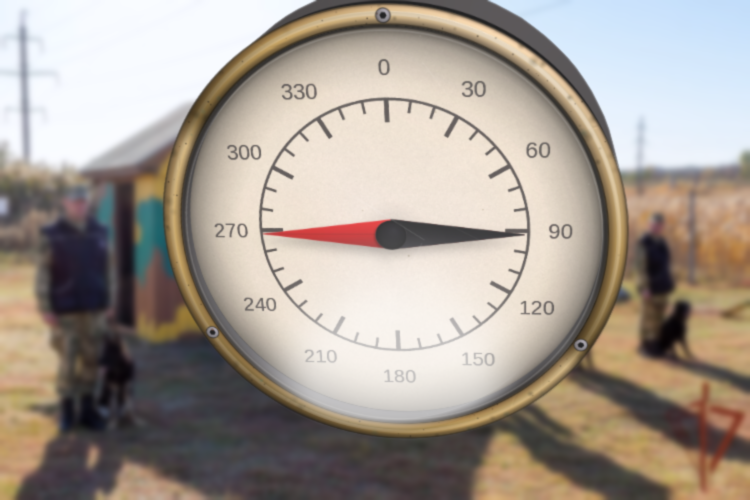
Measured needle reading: 270 °
